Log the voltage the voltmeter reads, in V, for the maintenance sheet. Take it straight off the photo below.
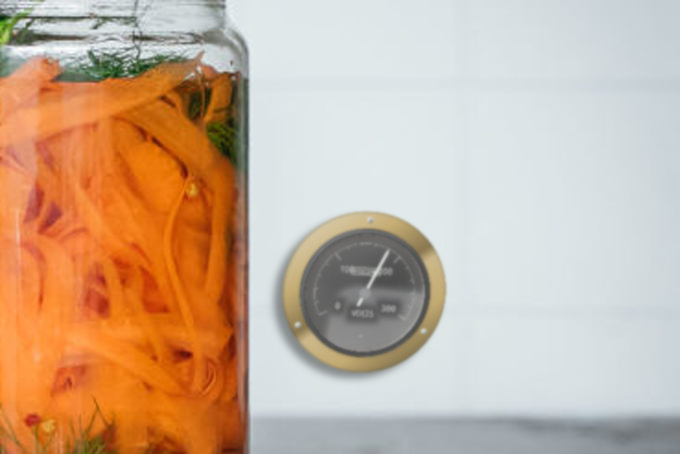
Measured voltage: 180 V
